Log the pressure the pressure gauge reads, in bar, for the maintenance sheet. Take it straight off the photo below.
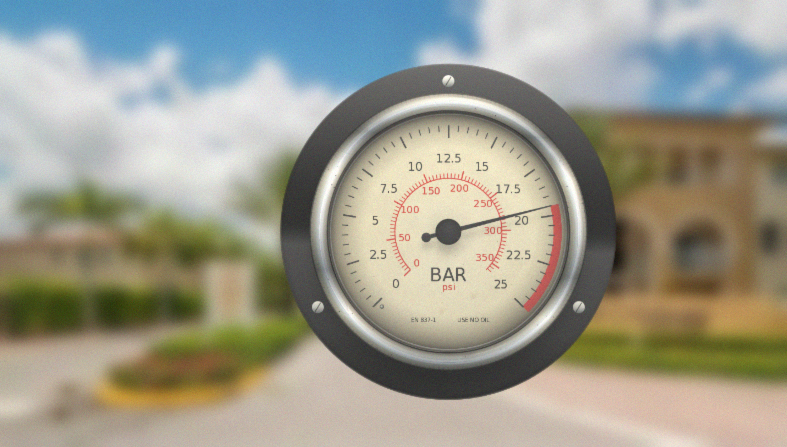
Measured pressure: 19.5 bar
